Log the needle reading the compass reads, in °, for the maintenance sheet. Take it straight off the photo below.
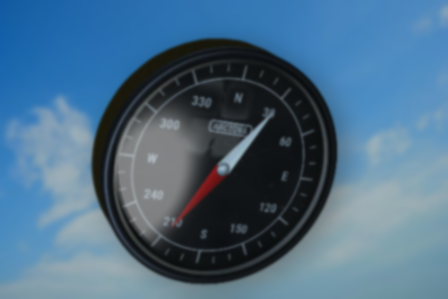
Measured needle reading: 210 °
